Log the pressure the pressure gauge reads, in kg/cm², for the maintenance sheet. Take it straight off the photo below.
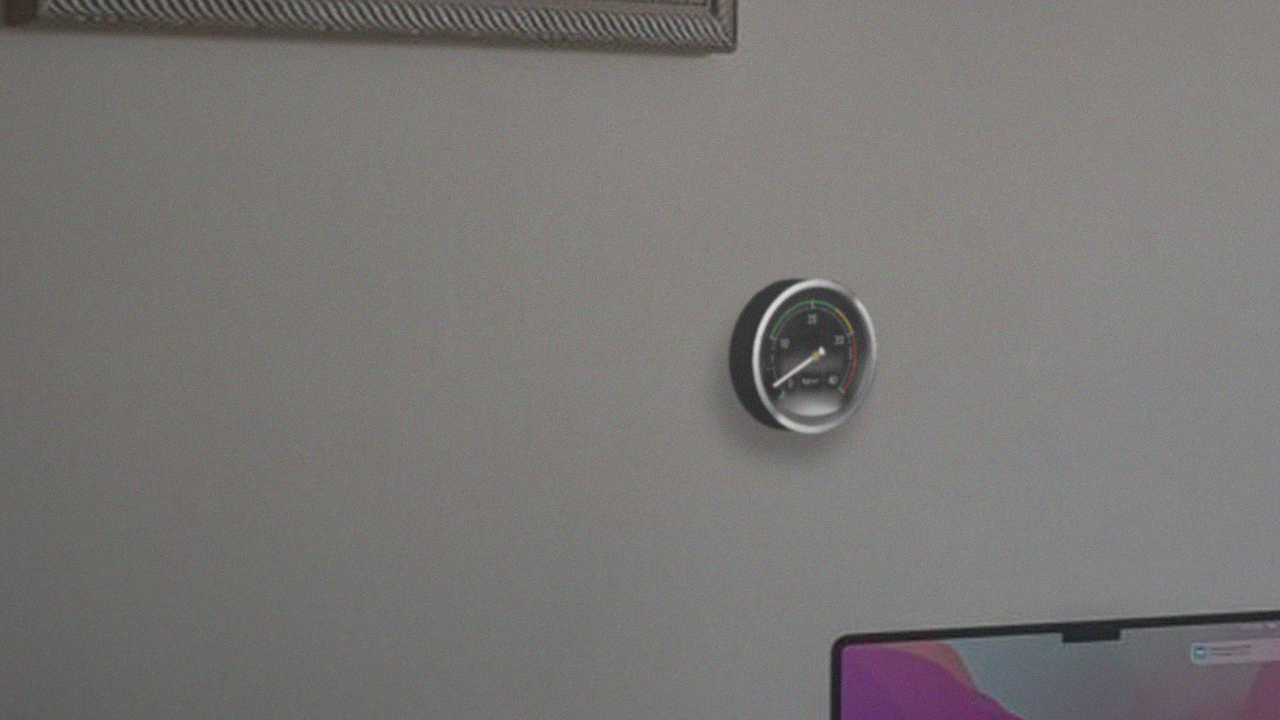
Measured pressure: 2.5 kg/cm²
